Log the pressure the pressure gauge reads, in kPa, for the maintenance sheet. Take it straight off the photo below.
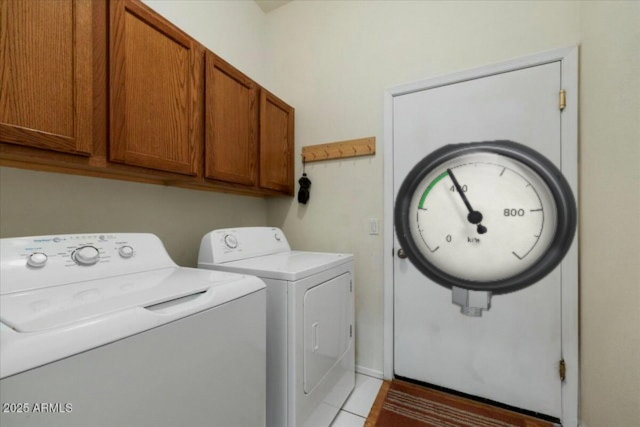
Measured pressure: 400 kPa
